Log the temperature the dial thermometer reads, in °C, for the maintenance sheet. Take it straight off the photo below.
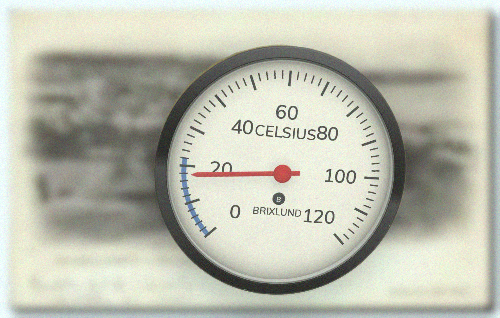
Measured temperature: 18 °C
